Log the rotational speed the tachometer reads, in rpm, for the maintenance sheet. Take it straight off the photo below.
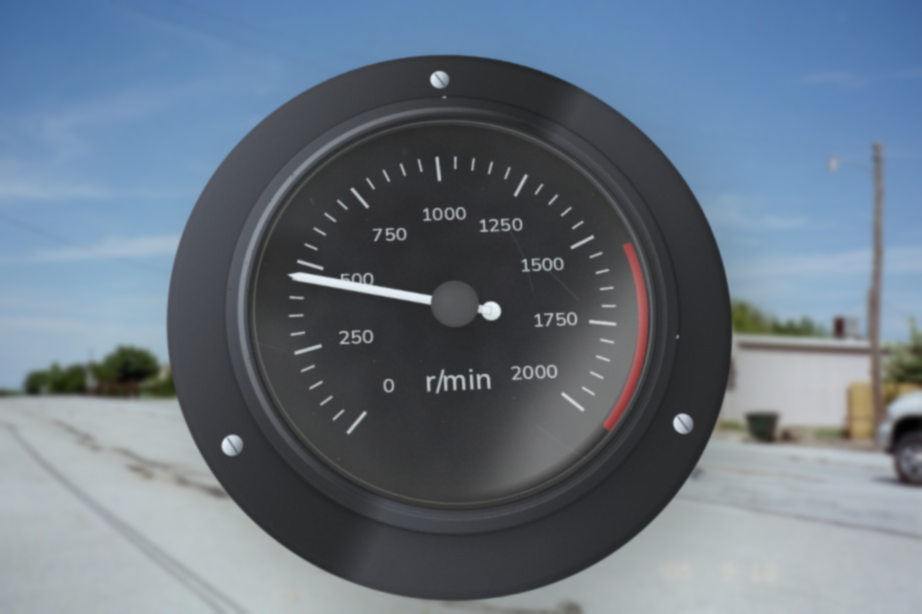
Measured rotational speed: 450 rpm
